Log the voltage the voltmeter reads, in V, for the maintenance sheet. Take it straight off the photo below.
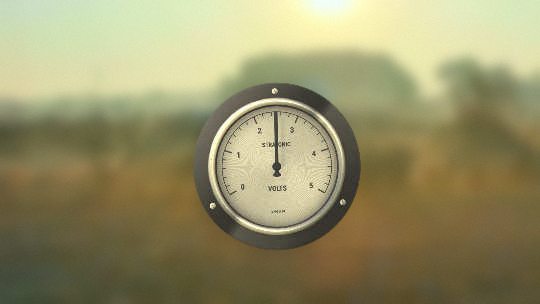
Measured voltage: 2.5 V
